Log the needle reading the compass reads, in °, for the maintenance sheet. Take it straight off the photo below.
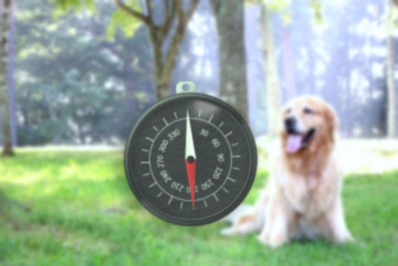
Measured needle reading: 180 °
